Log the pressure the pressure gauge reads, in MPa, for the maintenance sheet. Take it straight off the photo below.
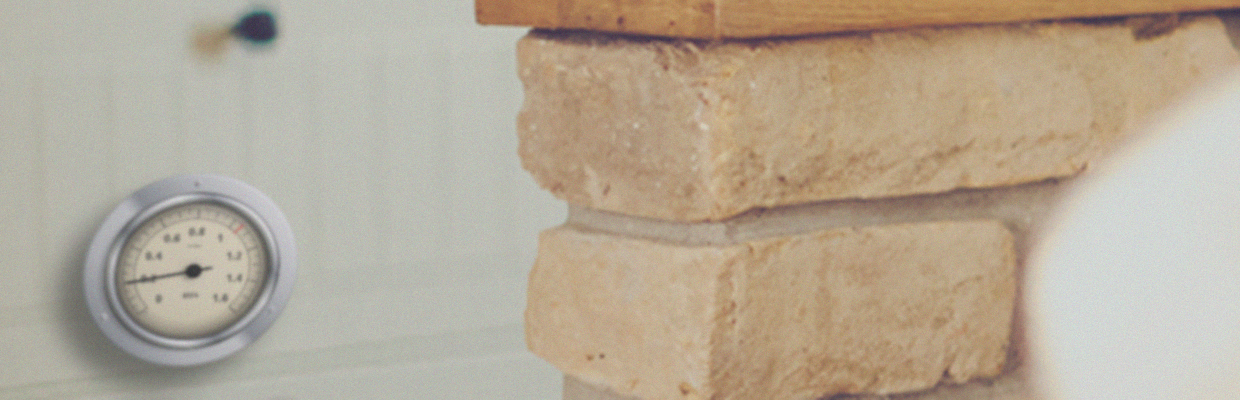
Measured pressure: 0.2 MPa
